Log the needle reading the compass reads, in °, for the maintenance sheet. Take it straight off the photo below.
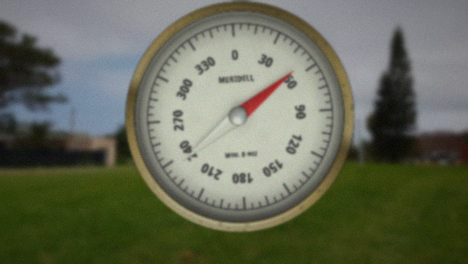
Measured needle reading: 55 °
